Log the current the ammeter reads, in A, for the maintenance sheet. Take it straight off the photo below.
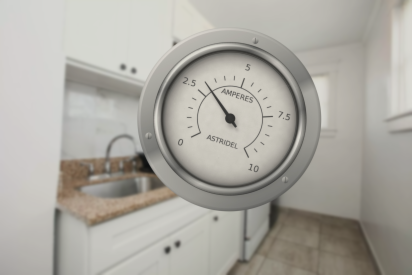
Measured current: 3 A
